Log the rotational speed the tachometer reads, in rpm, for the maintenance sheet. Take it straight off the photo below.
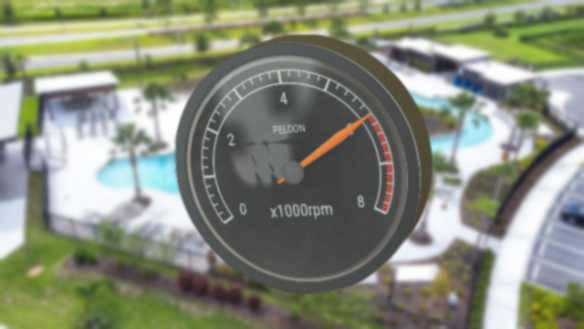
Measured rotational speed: 6000 rpm
